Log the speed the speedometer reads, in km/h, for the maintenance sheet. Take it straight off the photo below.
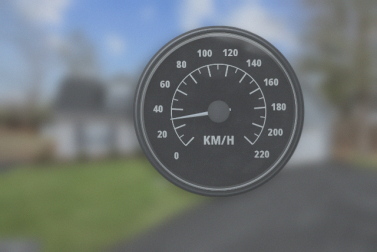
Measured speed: 30 km/h
